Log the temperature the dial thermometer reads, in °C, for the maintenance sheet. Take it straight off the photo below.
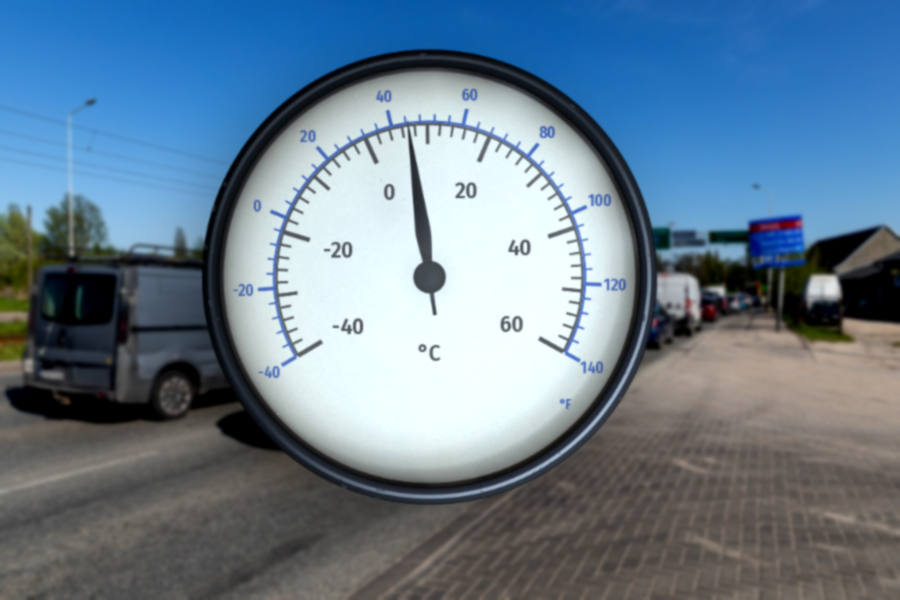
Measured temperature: 7 °C
